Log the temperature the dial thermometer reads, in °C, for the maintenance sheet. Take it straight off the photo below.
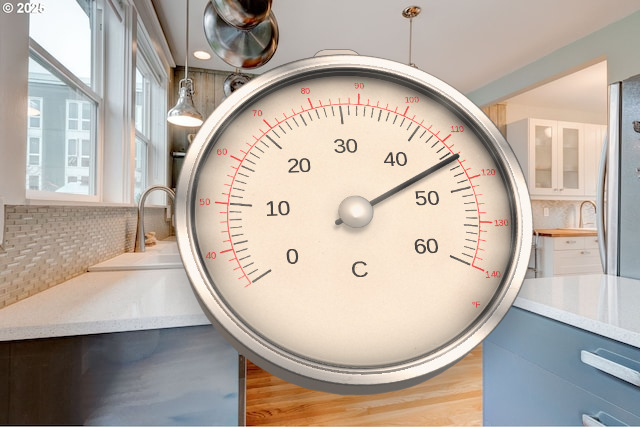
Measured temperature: 46 °C
